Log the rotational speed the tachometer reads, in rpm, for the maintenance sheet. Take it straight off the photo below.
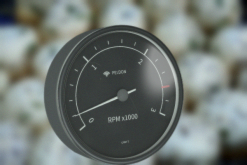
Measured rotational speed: 200 rpm
